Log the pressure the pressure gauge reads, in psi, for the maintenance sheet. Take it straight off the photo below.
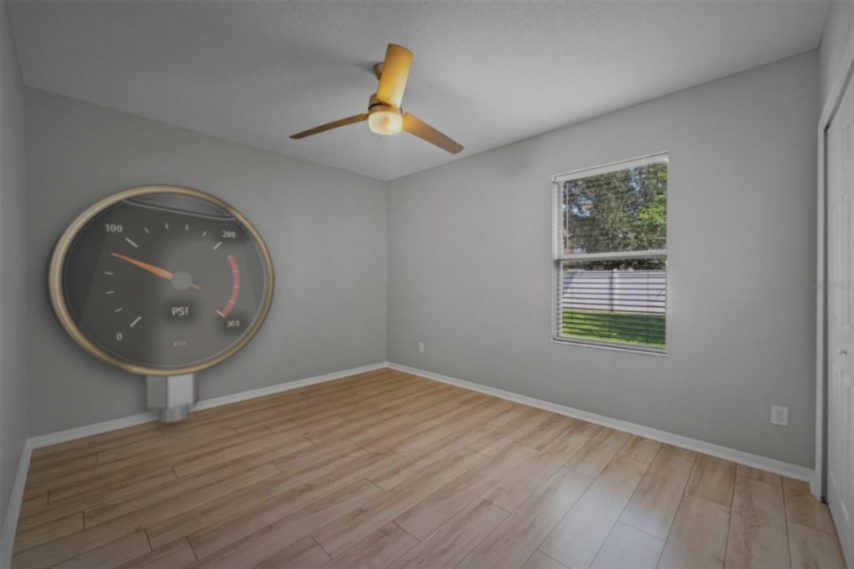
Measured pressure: 80 psi
